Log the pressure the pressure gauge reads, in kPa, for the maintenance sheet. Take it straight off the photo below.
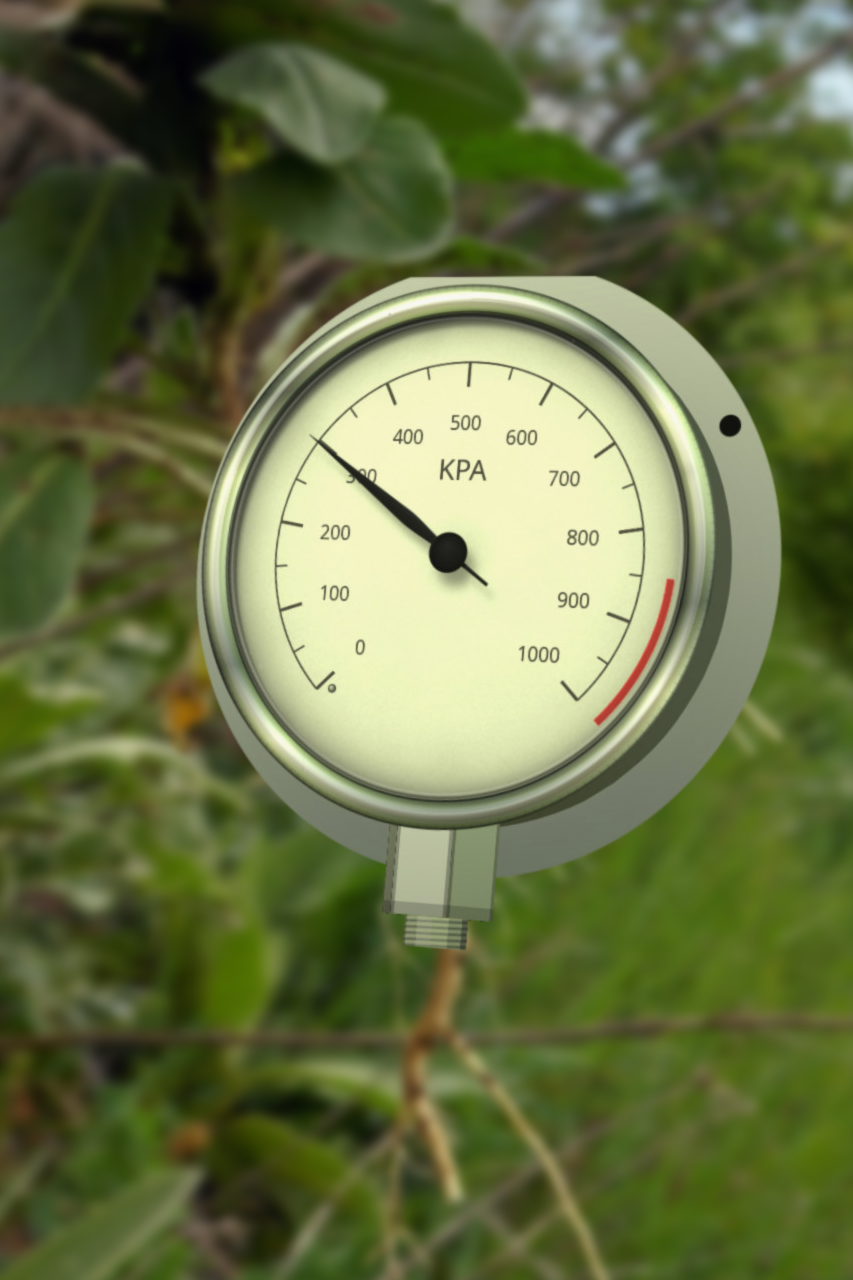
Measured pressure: 300 kPa
